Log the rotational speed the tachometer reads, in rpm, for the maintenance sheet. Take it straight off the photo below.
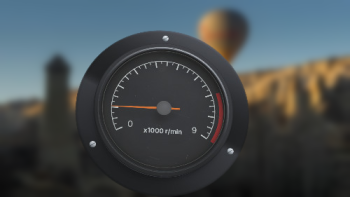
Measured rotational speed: 1000 rpm
